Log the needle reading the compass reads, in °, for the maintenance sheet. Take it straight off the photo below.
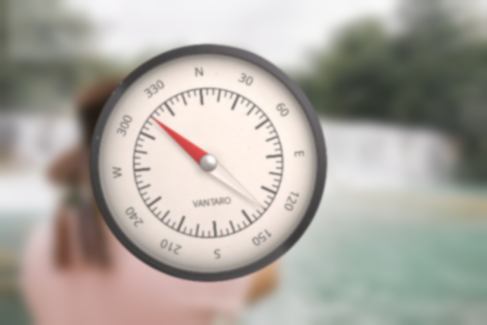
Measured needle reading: 315 °
